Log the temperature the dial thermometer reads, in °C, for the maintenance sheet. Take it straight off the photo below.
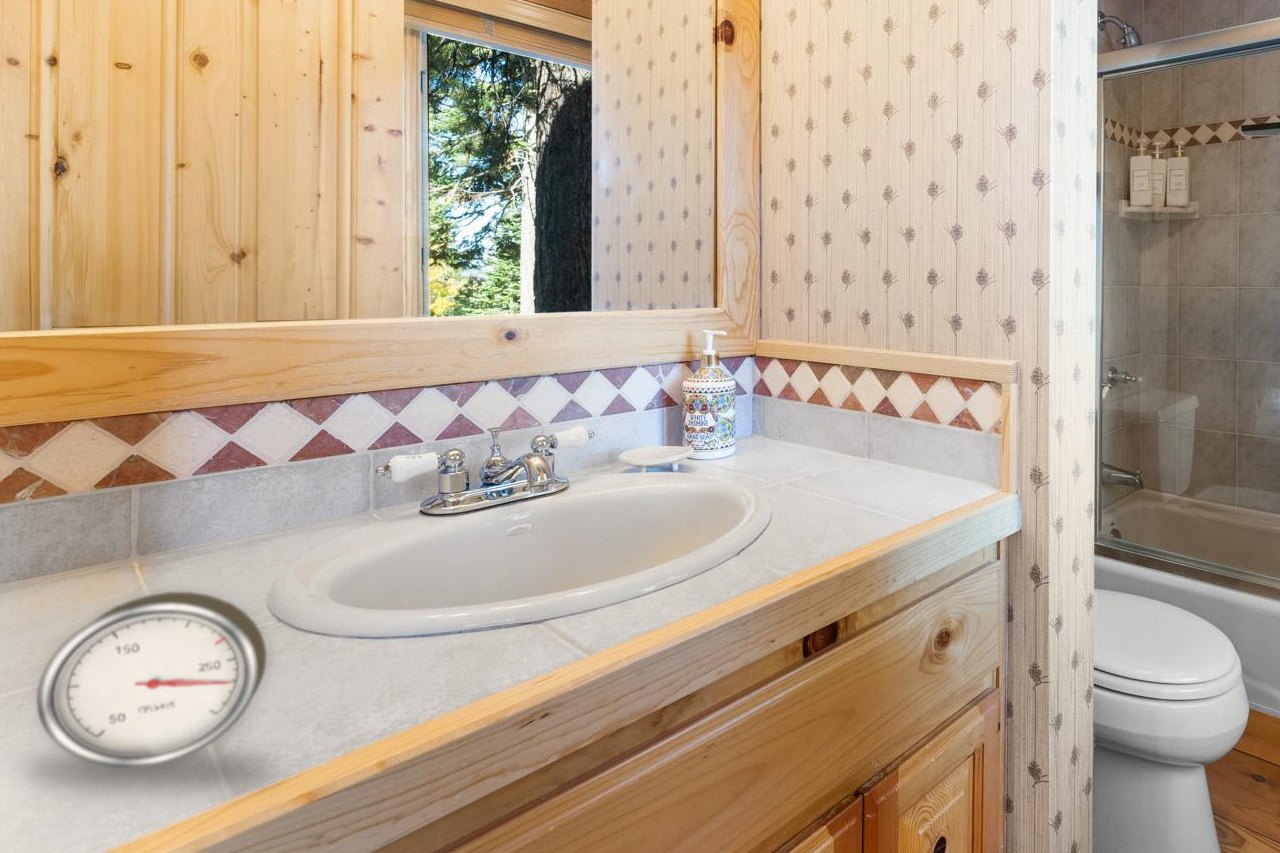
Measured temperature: 270 °C
